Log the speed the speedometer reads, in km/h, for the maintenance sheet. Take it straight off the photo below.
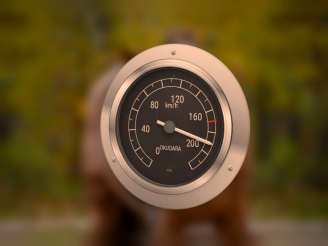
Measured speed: 190 km/h
